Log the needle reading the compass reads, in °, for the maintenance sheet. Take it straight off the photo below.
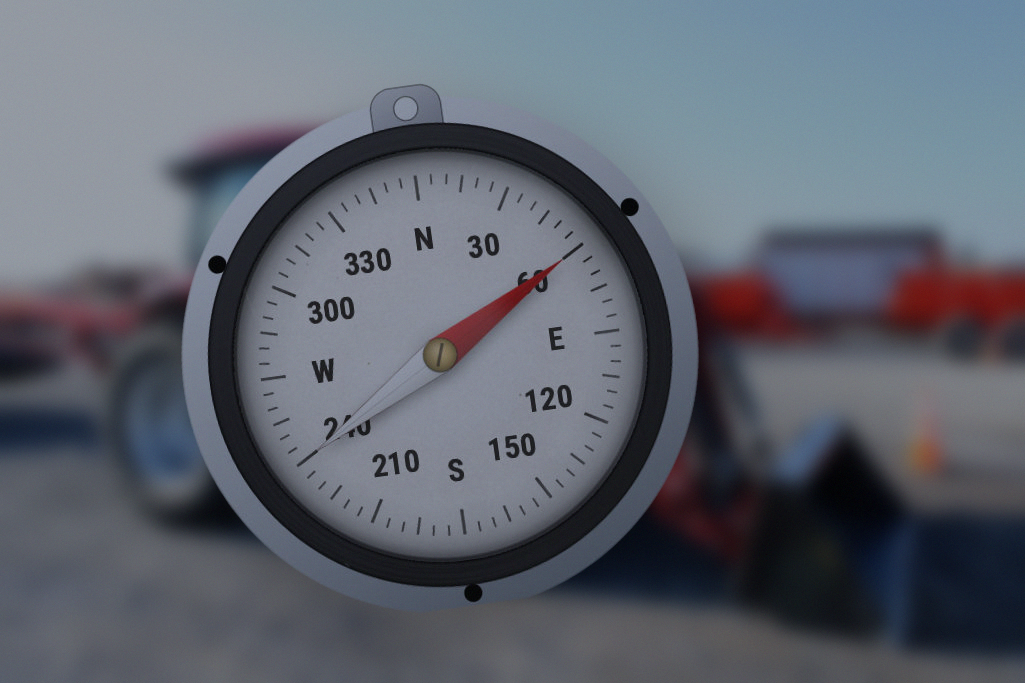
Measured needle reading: 60 °
